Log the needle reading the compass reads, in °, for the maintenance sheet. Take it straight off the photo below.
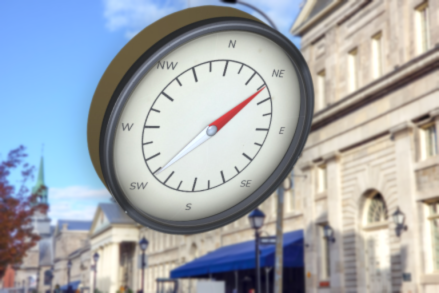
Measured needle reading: 45 °
